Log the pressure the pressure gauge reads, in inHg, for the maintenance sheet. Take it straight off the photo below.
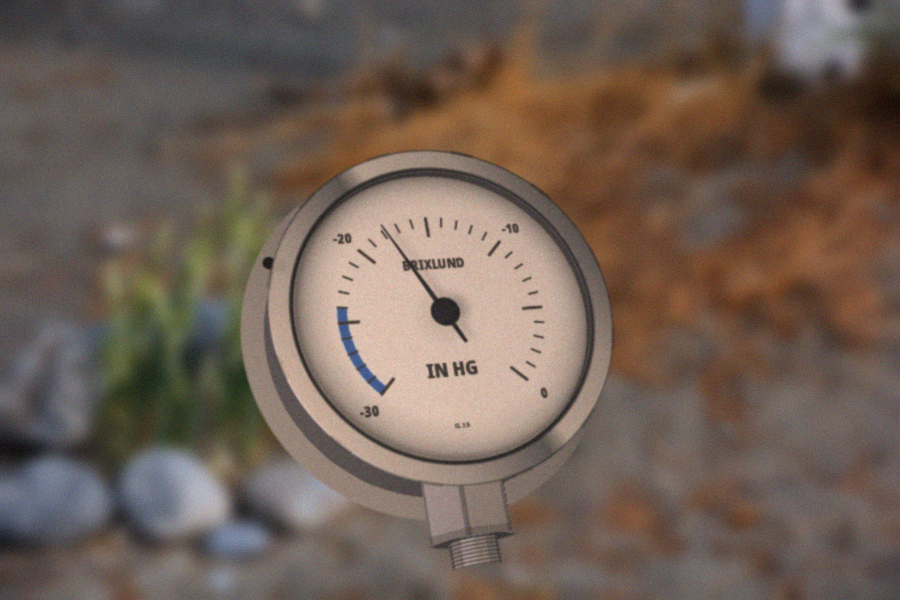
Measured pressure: -18 inHg
